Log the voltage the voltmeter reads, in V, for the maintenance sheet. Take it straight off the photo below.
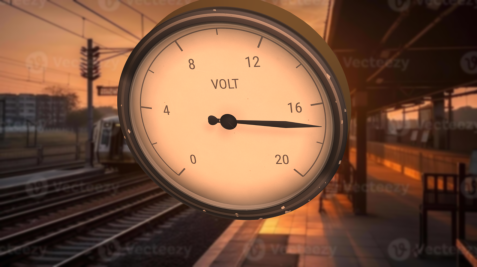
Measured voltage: 17 V
